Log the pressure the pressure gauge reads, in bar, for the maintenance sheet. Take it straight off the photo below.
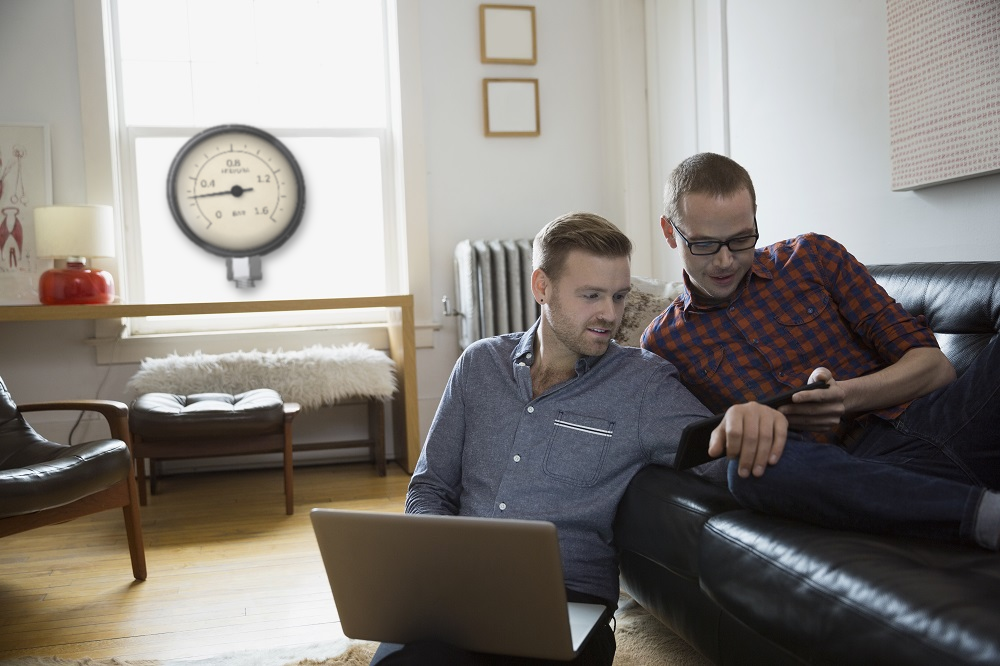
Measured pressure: 0.25 bar
